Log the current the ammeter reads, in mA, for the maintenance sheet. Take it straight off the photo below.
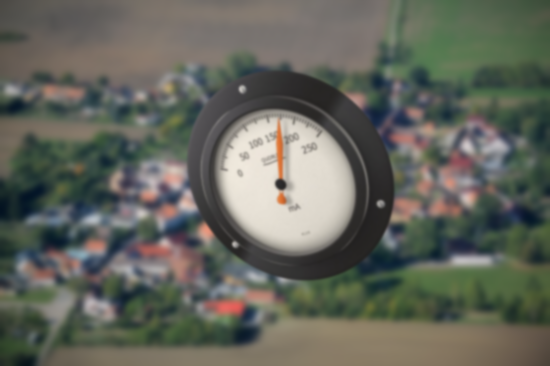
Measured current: 175 mA
